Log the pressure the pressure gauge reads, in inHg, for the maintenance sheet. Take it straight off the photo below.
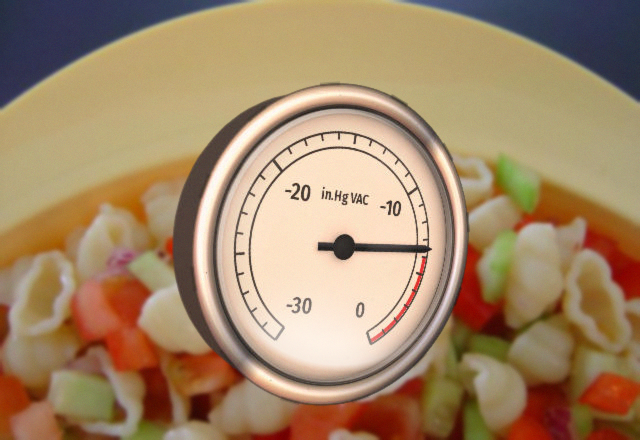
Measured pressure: -6.5 inHg
